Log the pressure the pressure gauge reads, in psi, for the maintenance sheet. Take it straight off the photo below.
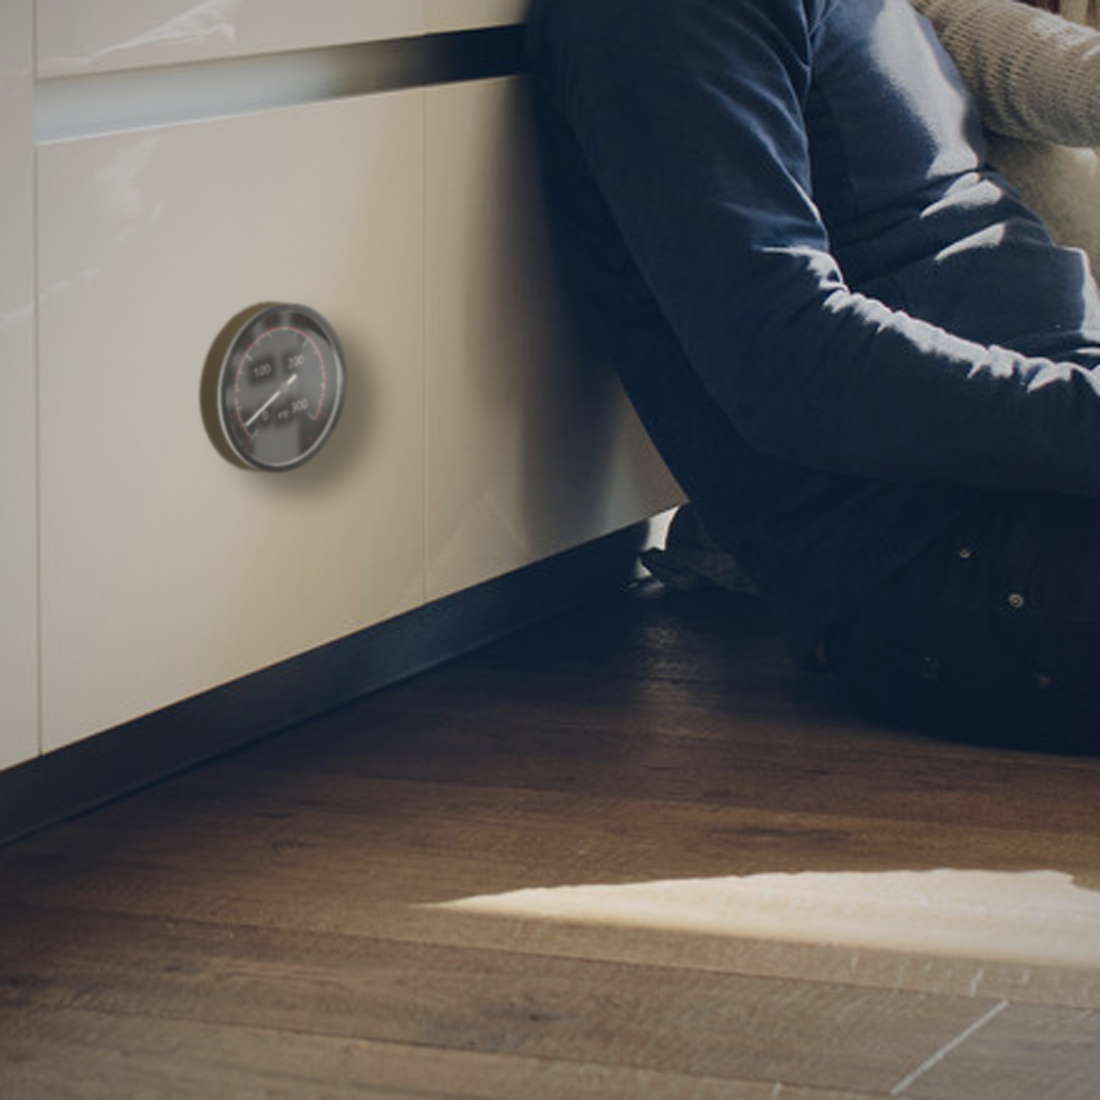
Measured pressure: 20 psi
